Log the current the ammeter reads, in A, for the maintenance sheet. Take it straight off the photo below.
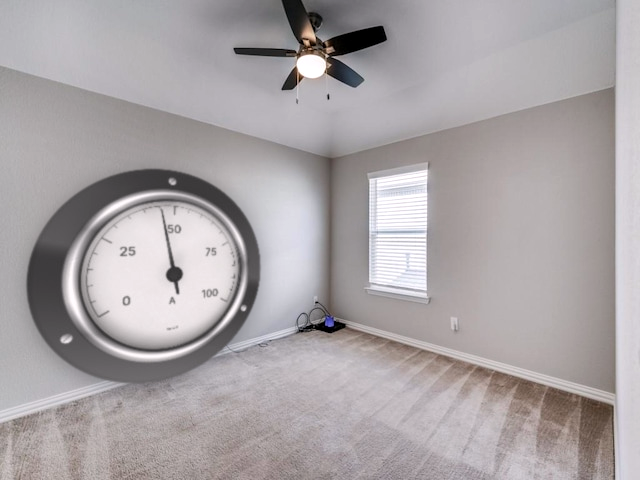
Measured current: 45 A
